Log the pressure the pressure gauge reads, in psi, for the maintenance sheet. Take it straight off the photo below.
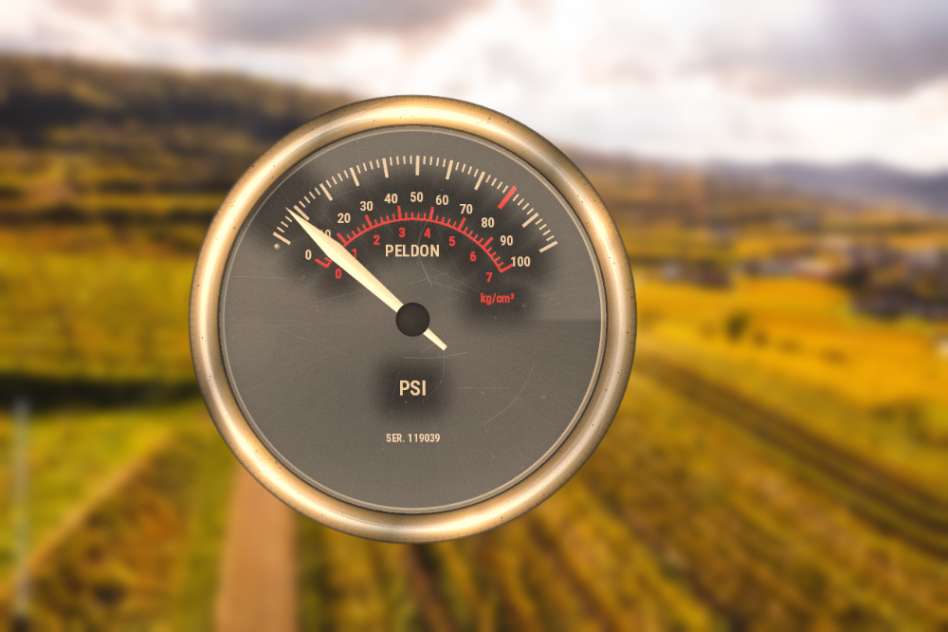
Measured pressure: 8 psi
